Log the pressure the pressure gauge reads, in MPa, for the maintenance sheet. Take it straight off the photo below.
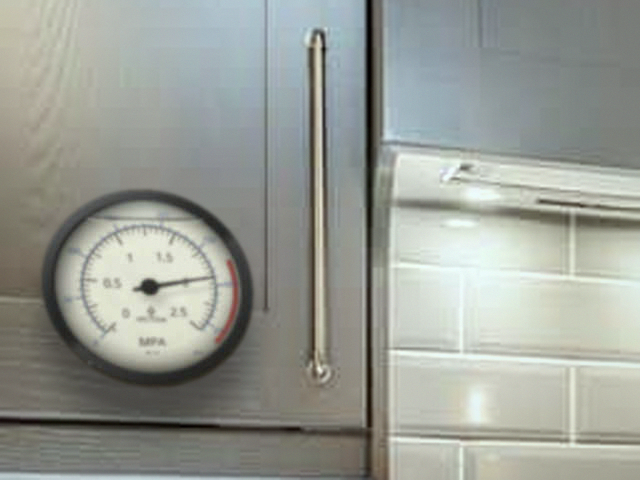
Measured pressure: 2 MPa
